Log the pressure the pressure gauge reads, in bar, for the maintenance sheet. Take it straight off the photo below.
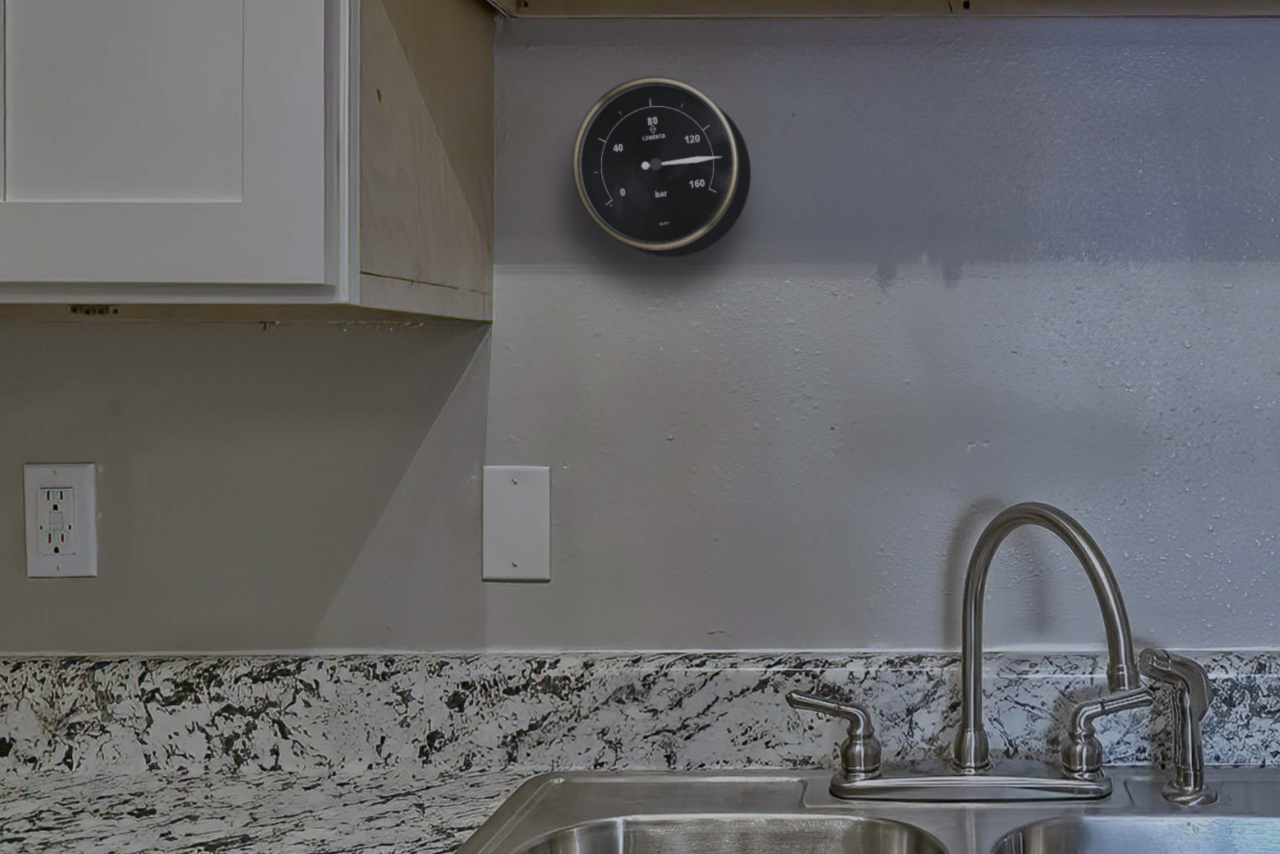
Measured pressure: 140 bar
